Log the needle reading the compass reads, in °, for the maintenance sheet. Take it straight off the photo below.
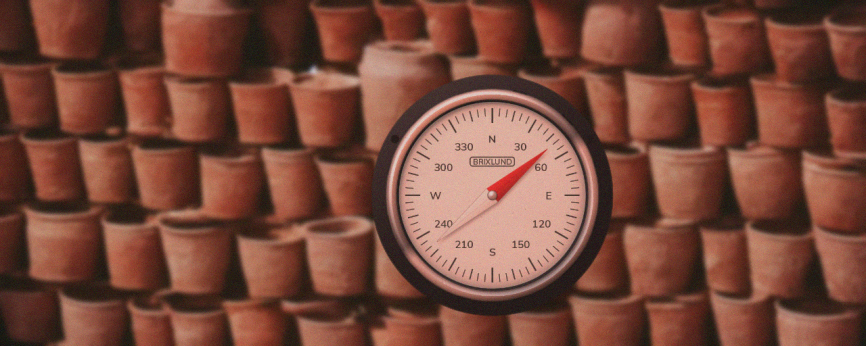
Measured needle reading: 50 °
